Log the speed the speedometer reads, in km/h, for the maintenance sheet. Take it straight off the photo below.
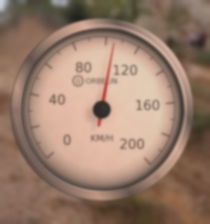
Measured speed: 105 km/h
